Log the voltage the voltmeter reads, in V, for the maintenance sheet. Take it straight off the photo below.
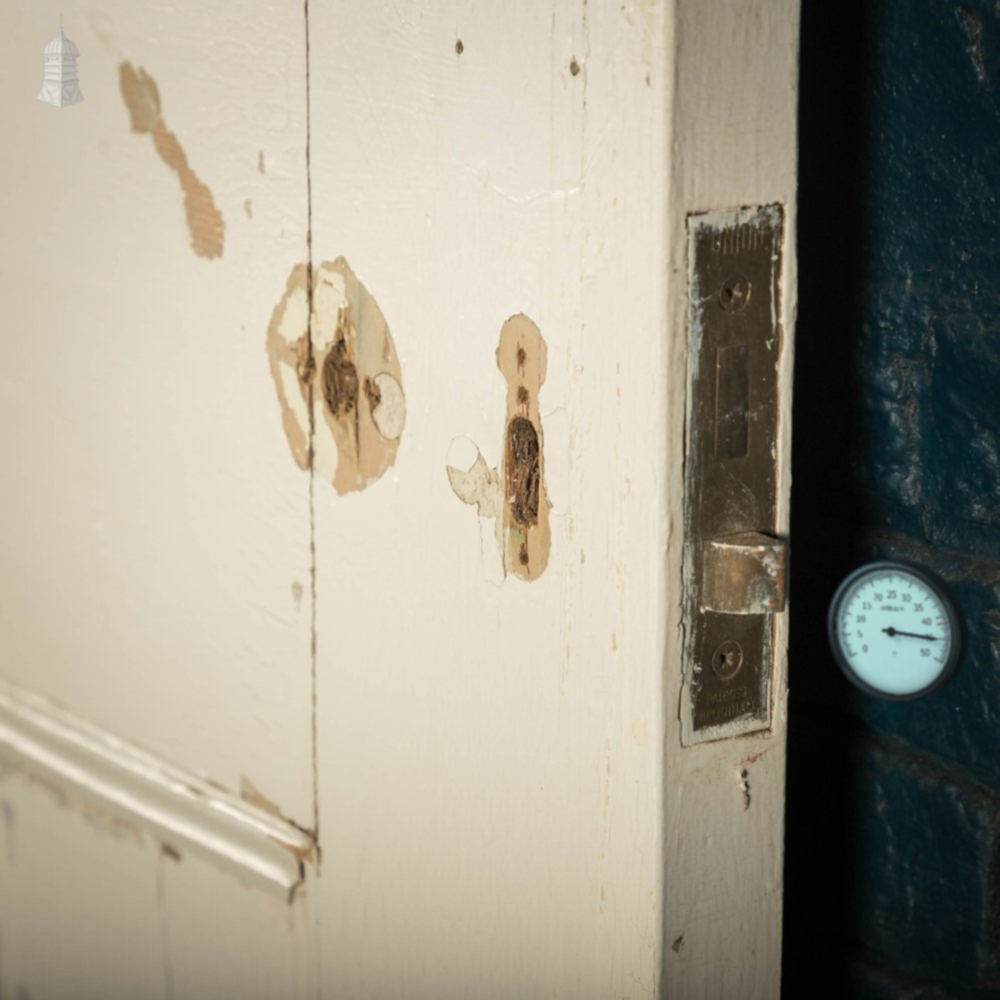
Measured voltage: 45 V
